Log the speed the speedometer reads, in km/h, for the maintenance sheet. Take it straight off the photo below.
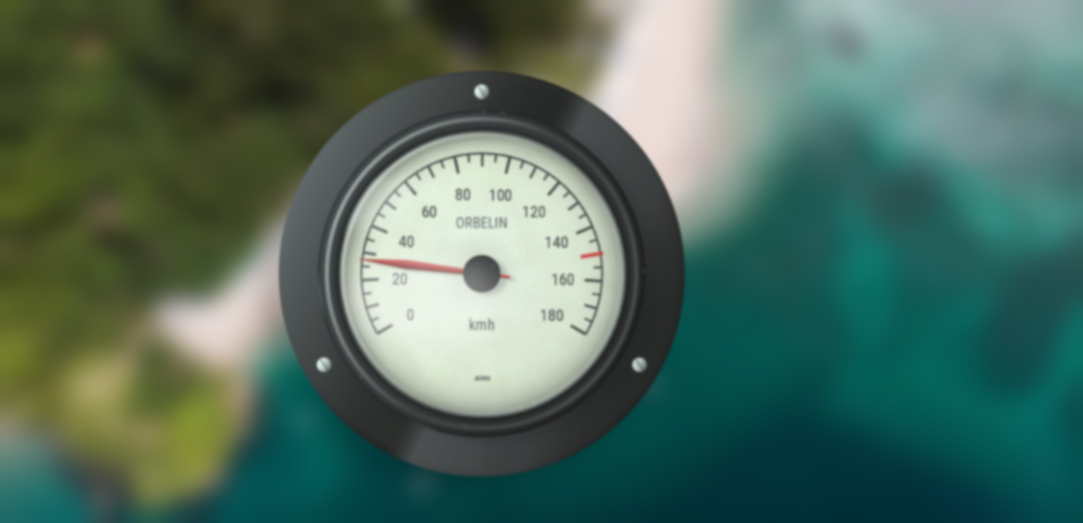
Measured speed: 27.5 km/h
